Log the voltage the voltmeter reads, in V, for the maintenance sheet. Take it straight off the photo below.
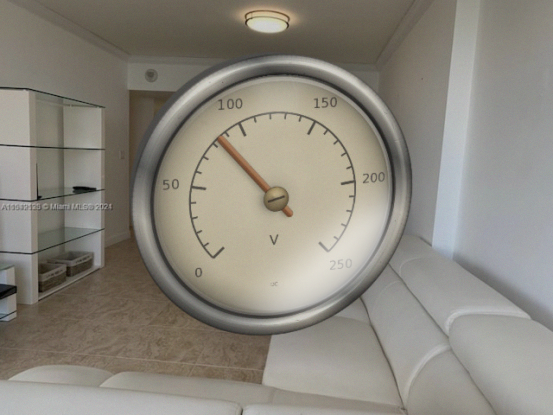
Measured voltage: 85 V
